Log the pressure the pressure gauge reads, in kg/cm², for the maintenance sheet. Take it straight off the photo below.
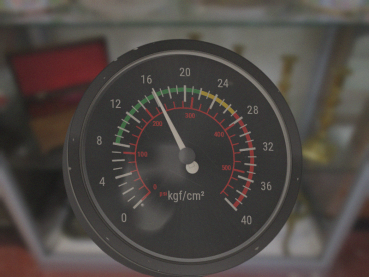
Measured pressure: 16 kg/cm²
